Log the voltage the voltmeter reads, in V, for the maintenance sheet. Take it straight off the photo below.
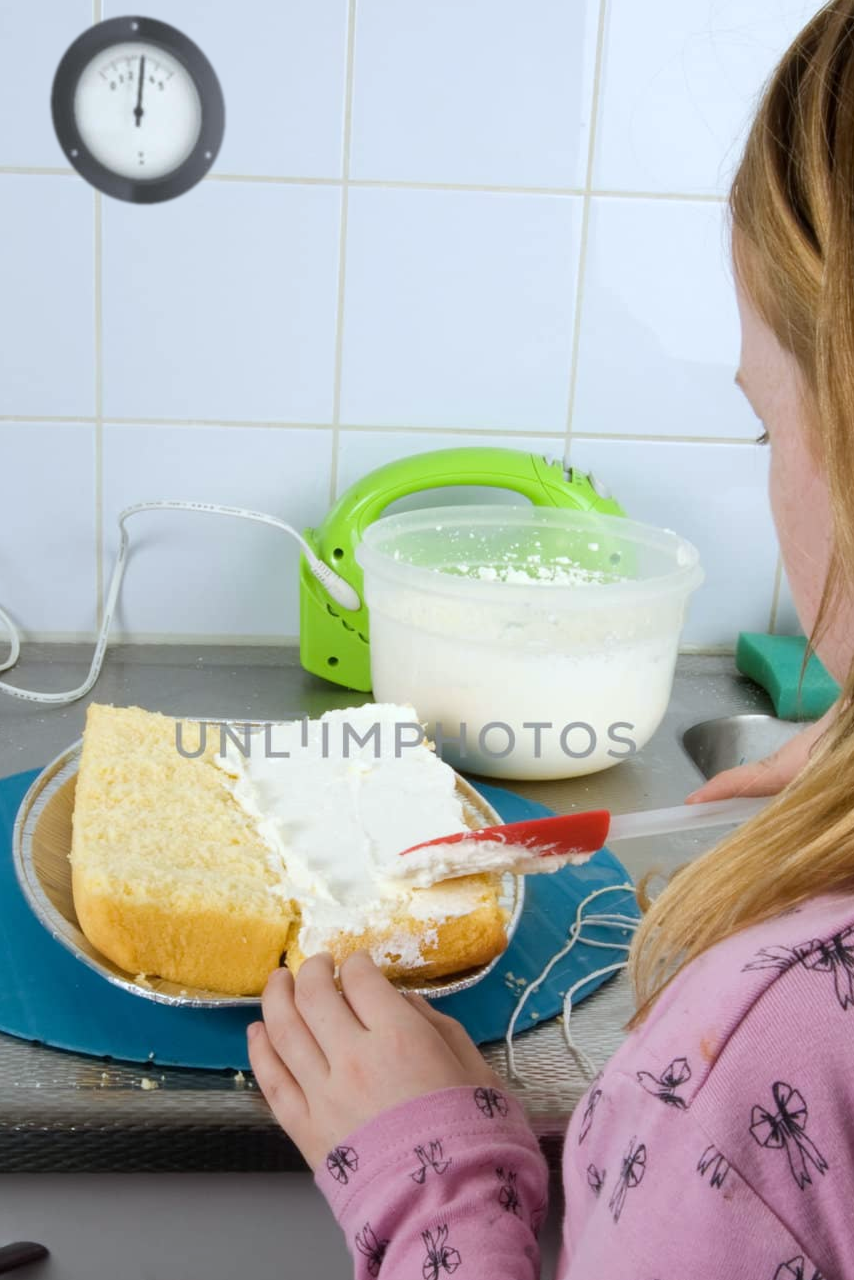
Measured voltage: 3 V
